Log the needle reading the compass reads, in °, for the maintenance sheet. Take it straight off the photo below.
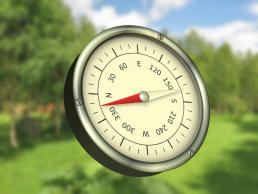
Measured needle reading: 345 °
